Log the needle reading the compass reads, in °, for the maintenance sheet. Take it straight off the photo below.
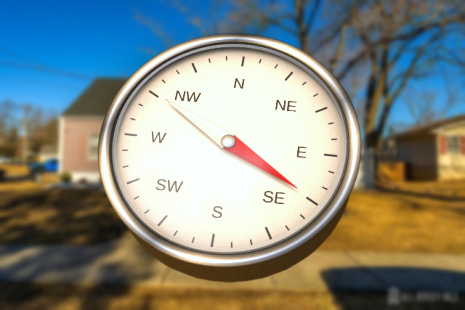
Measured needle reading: 120 °
